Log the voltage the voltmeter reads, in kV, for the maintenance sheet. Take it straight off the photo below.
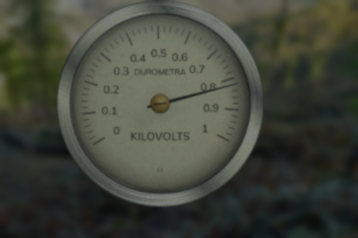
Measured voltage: 0.82 kV
